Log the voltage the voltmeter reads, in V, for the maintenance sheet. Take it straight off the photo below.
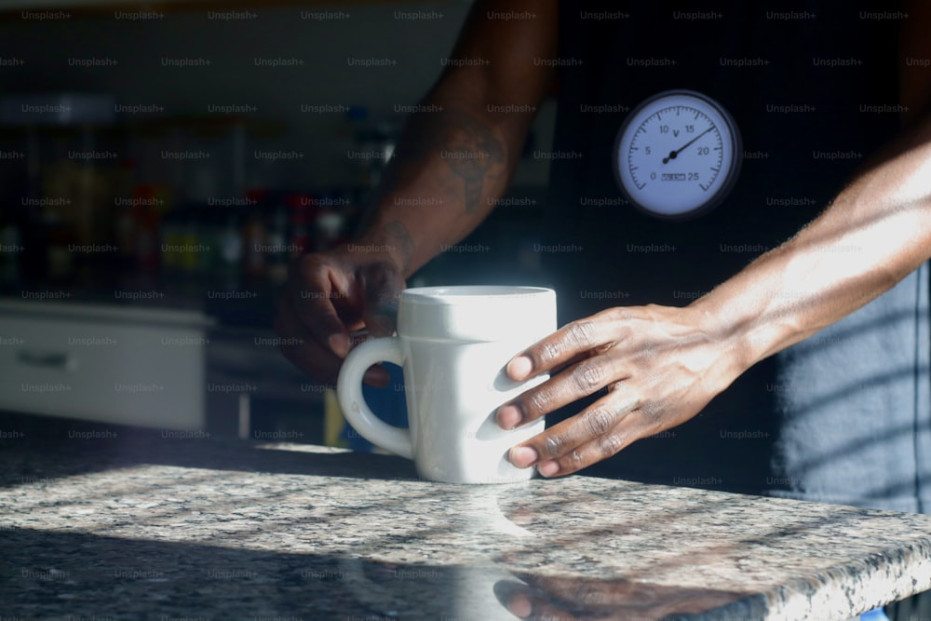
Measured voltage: 17.5 V
